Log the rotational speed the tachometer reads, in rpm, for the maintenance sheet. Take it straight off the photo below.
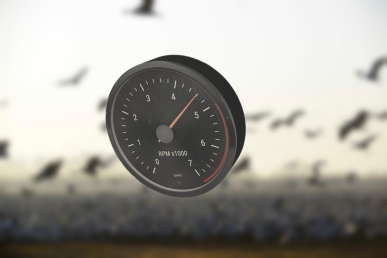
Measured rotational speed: 4600 rpm
